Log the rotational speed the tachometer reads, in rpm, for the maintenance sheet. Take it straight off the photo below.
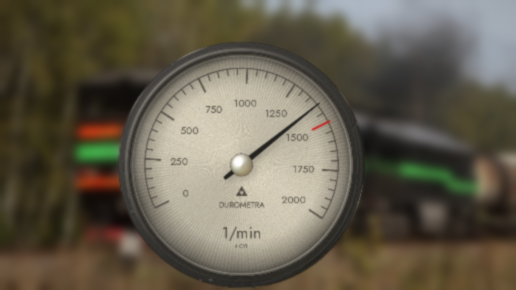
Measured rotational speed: 1400 rpm
